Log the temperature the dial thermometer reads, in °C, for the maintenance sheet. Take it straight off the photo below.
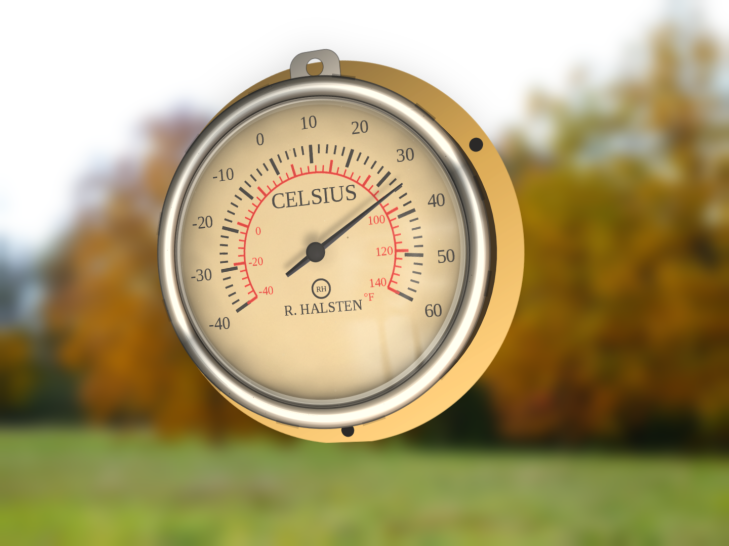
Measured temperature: 34 °C
